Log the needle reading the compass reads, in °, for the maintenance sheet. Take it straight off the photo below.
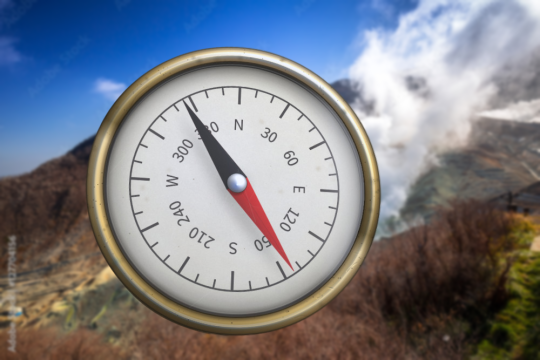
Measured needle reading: 145 °
